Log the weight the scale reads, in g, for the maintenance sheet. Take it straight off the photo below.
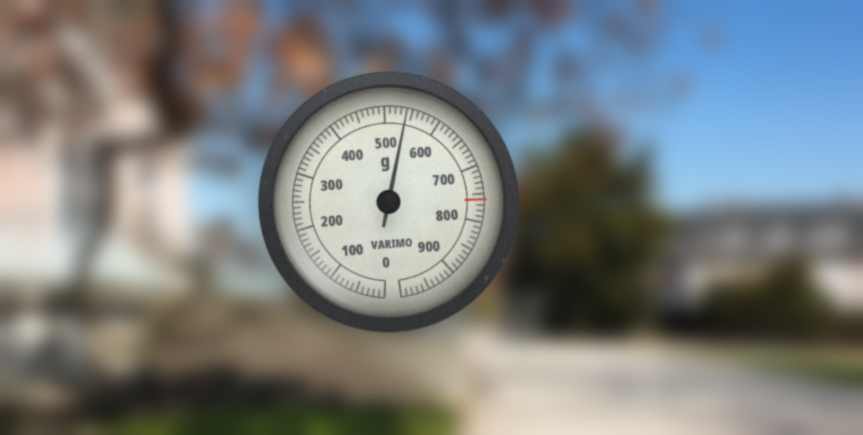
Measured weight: 540 g
